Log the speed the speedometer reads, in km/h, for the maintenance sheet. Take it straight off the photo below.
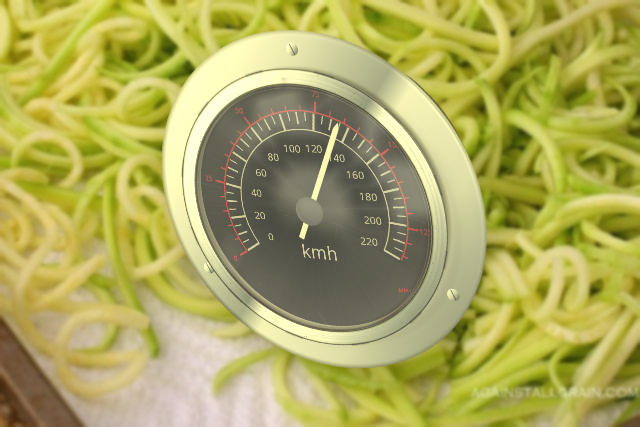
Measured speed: 135 km/h
